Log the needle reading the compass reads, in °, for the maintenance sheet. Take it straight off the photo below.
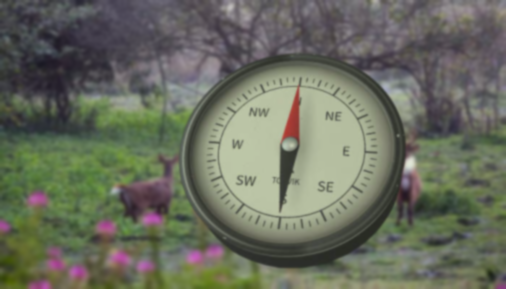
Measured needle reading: 0 °
